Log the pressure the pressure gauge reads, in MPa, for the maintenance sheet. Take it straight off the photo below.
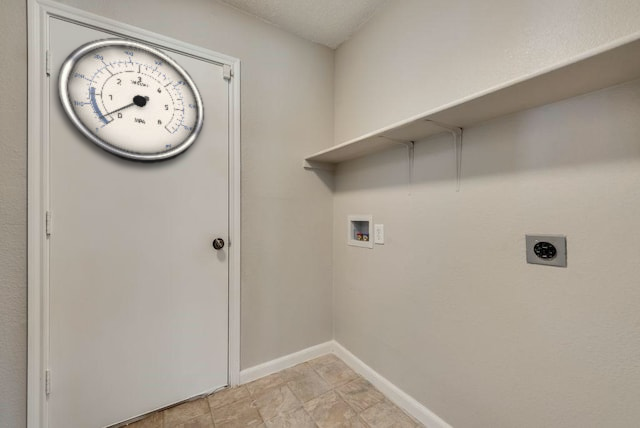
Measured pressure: 0.2 MPa
